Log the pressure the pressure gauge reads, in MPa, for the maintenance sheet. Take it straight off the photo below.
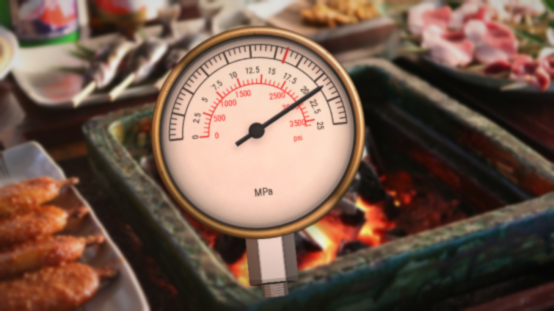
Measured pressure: 21 MPa
